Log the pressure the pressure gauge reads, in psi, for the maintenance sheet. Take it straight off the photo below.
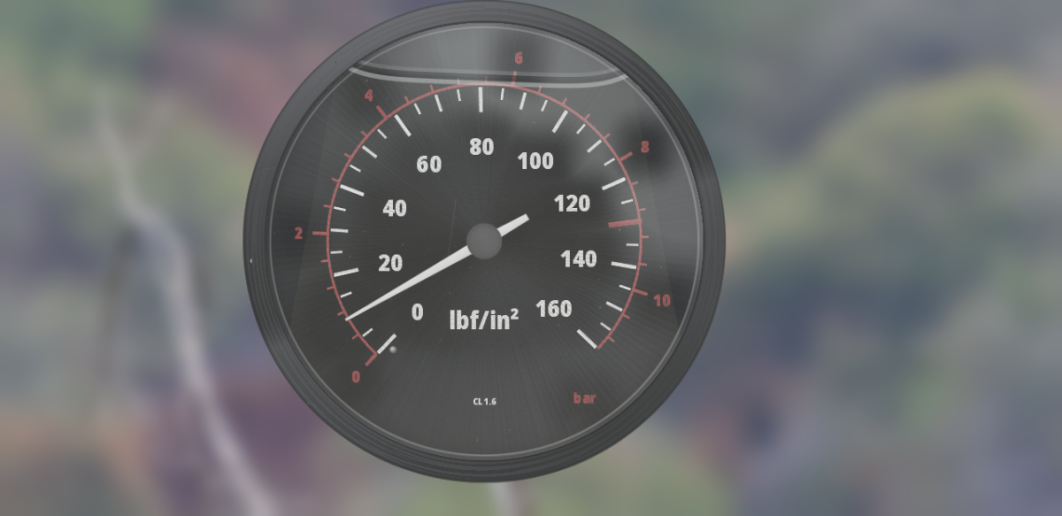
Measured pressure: 10 psi
